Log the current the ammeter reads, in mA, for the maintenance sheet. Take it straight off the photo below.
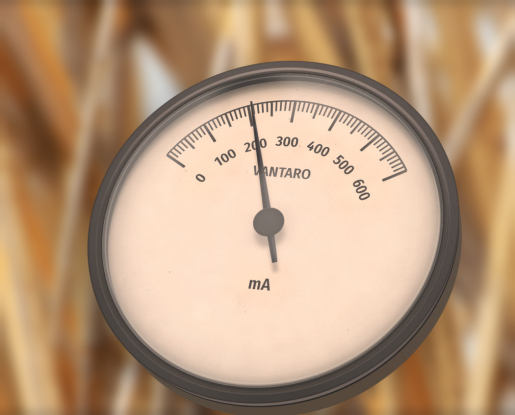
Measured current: 210 mA
